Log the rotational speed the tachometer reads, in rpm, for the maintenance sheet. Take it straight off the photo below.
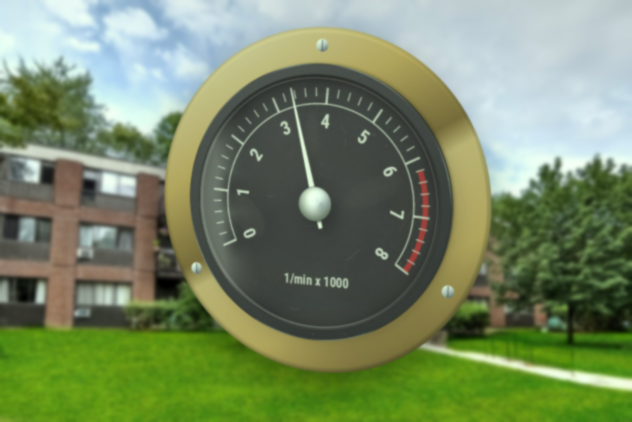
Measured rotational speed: 3400 rpm
